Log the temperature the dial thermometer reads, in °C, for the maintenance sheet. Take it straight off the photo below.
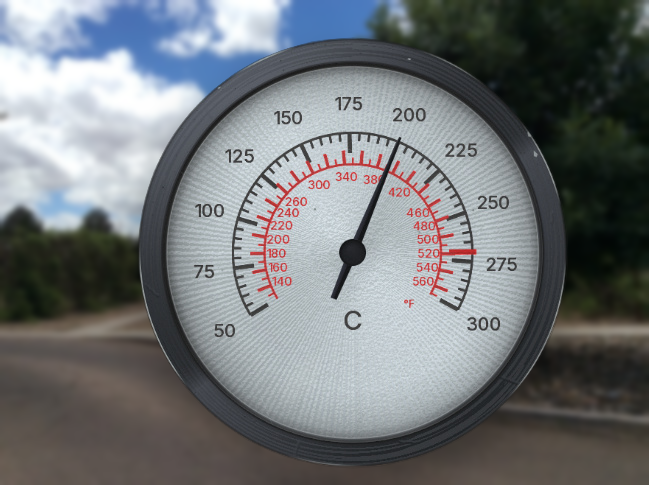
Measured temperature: 200 °C
